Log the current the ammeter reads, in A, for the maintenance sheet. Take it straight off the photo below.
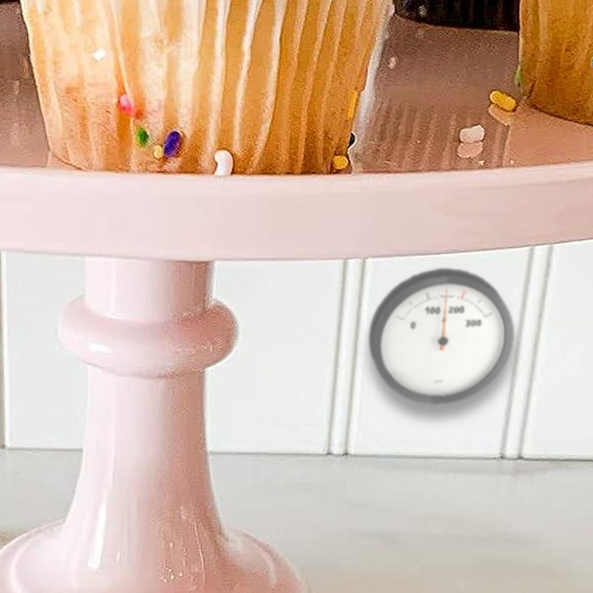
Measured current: 150 A
